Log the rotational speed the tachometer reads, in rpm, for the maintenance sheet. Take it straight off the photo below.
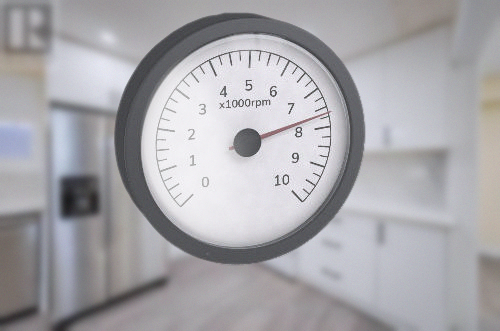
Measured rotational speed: 7625 rpm
